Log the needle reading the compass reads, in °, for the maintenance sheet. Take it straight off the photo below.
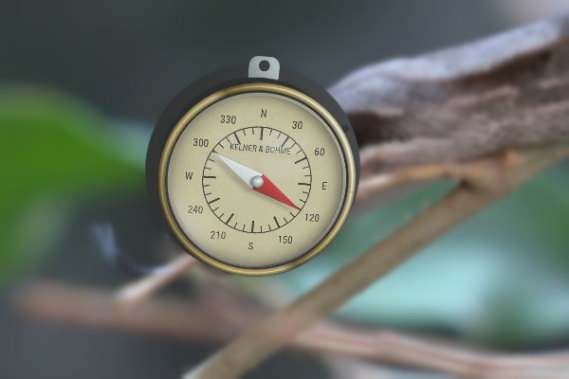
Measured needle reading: 120 °
